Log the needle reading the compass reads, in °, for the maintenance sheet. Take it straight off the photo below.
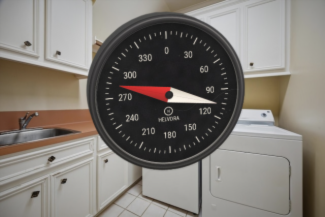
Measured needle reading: 285 °
